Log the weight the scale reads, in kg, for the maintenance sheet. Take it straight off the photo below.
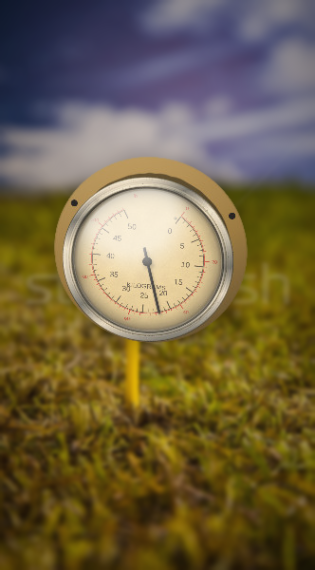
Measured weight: 22 kg
